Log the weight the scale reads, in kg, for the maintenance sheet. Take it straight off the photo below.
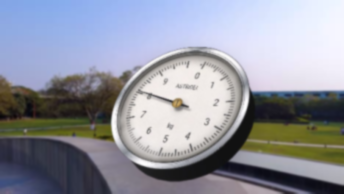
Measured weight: 8 kg
